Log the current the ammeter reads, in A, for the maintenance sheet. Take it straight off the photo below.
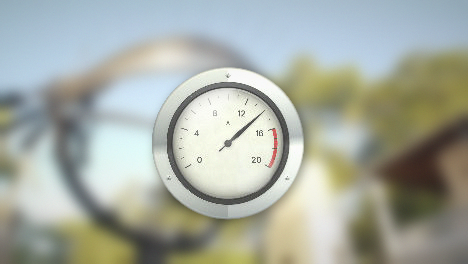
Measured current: 14 A
